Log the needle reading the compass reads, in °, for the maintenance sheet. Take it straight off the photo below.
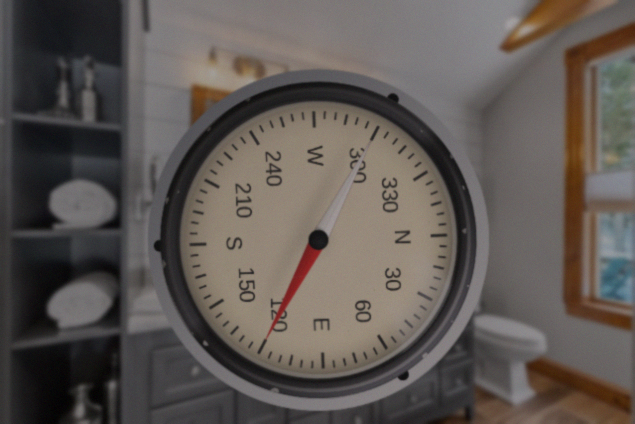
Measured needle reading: 120 °
